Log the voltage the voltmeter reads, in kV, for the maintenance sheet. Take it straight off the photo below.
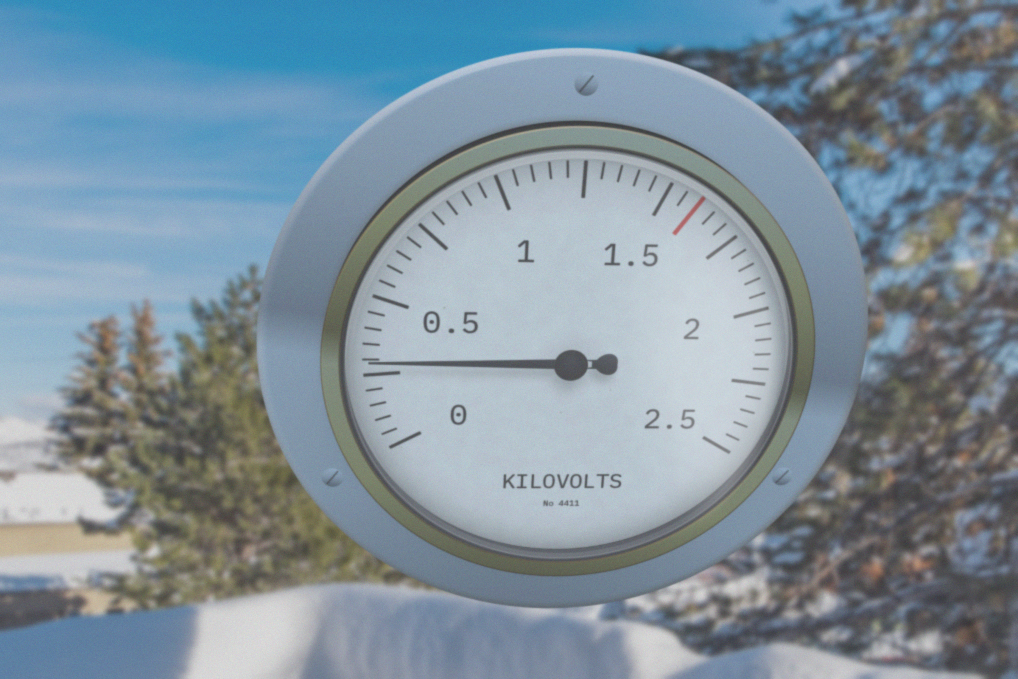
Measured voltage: 0.3 kV
